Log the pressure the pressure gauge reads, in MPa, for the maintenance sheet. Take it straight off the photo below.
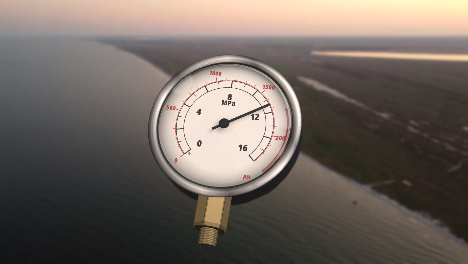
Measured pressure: 11.5 MPa
